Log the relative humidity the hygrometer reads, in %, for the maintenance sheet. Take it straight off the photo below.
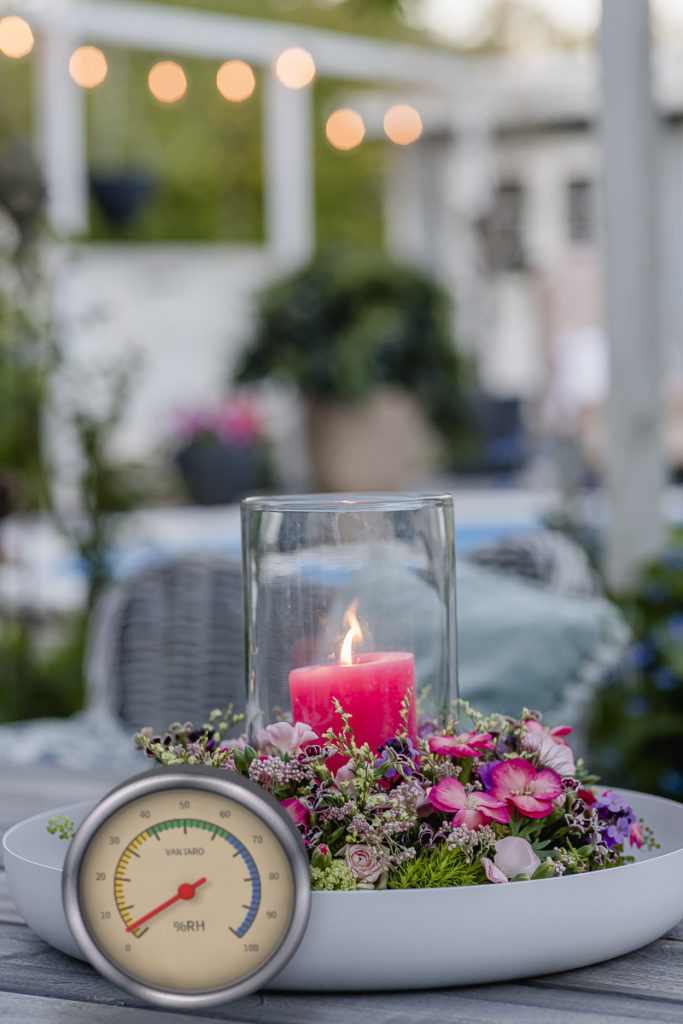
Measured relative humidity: 4 %
